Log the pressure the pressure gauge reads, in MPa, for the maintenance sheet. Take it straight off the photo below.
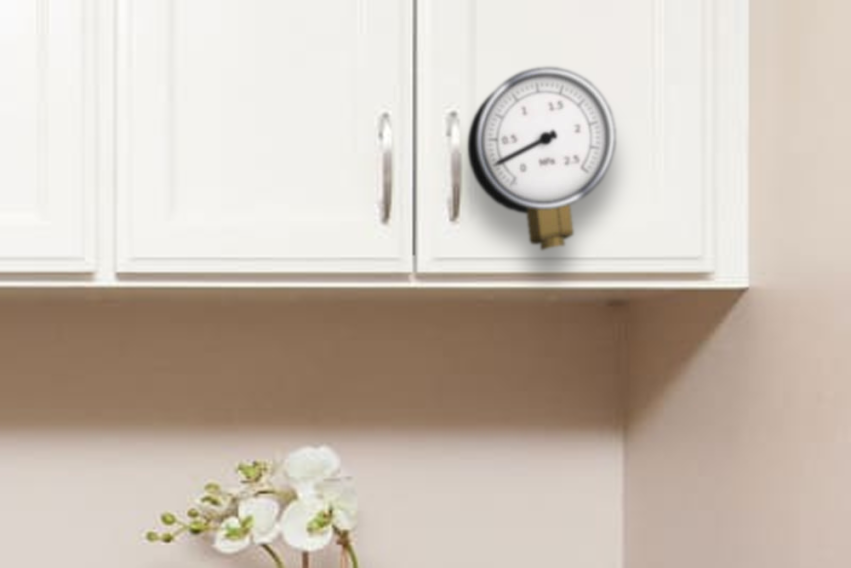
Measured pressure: 0.25 MPa
